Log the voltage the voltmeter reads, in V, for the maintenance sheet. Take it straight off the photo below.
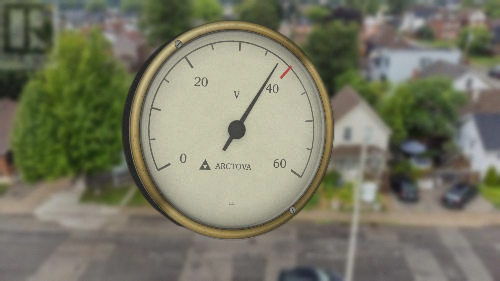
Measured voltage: 37.5 V
